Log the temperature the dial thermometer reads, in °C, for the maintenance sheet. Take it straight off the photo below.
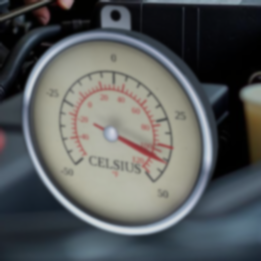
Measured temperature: 40 °C
